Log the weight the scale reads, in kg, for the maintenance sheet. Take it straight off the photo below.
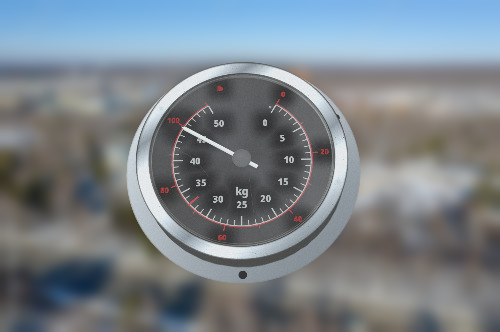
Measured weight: 45 kg
